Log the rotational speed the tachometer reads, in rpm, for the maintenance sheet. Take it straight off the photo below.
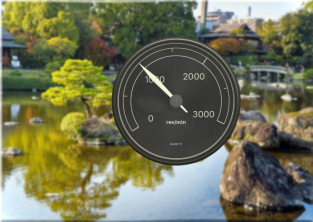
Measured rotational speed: 1000 rpm
